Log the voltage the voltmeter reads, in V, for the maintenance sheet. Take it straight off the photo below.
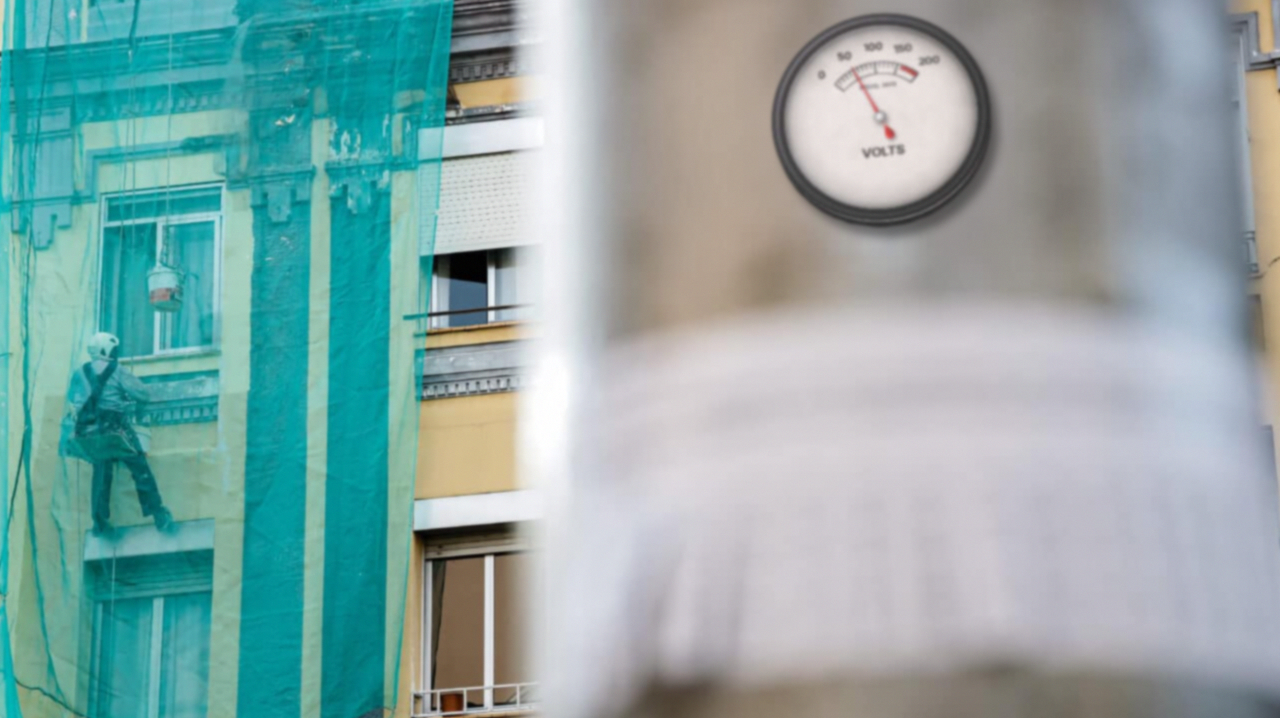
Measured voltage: 50 V
